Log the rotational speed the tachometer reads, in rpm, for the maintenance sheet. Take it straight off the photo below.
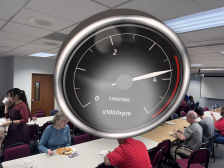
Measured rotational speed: 3750 rpm
